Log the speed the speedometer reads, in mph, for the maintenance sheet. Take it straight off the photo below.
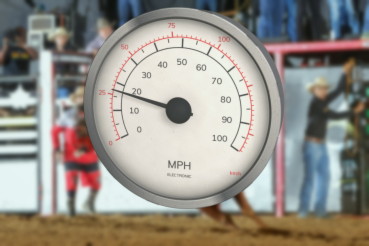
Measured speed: 17.5 mph
